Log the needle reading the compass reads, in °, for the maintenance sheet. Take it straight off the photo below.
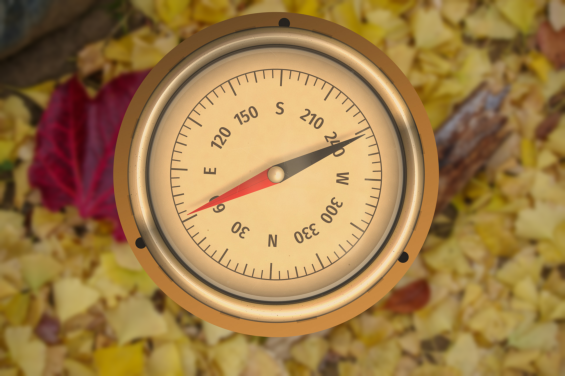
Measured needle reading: 62.5 °
